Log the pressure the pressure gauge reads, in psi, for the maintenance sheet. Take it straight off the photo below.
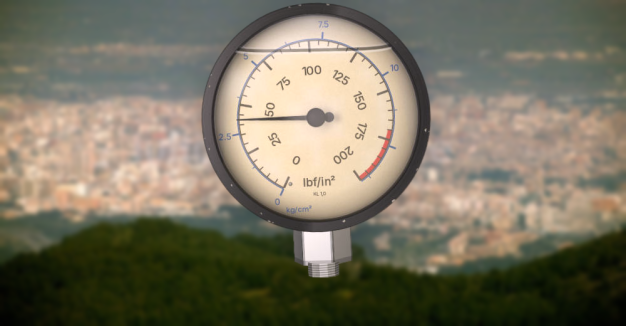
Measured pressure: 42.5 psi
